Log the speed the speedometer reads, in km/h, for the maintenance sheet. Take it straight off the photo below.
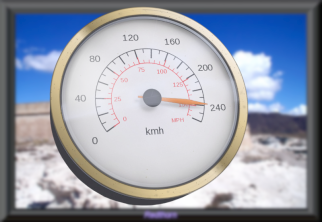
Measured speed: 240 km/h
